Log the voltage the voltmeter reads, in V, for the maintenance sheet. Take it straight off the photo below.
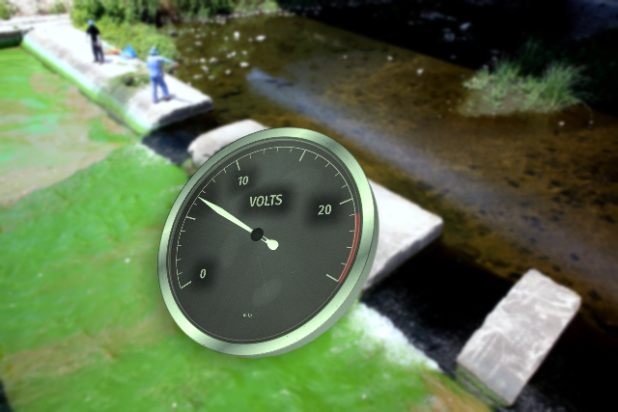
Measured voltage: 6.5 V
